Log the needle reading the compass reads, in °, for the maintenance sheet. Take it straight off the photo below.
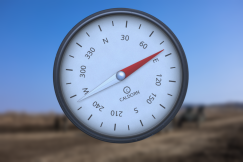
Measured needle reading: 82.5 °
